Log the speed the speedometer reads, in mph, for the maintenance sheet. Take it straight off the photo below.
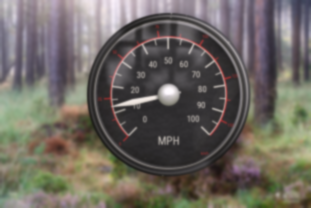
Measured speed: 12.5 mph
